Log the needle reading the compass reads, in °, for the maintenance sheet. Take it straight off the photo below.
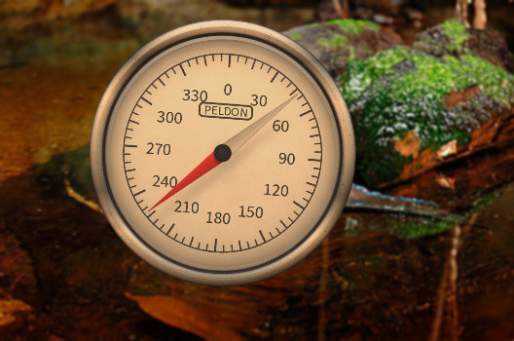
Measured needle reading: 227.5 °
